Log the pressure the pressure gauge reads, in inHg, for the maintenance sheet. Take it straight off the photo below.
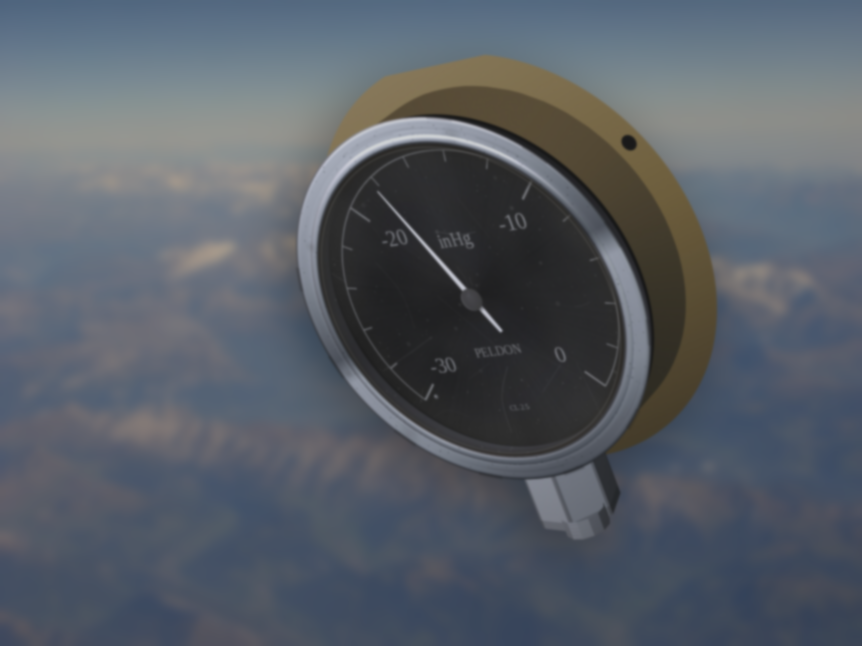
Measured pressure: -18 inHg
